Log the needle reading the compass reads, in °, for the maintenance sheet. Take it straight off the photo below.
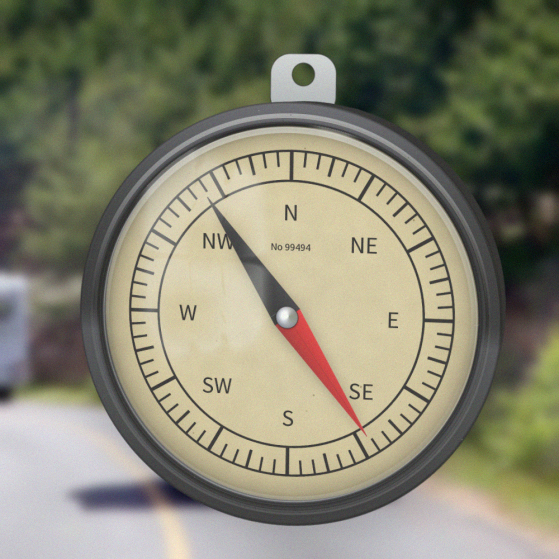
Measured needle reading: 145 °
